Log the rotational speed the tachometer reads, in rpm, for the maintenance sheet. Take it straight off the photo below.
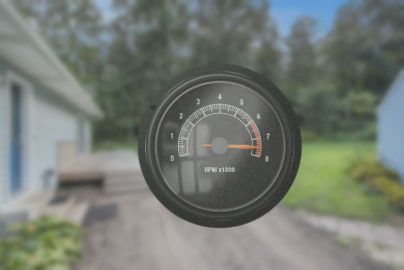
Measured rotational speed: 7500 rpm
